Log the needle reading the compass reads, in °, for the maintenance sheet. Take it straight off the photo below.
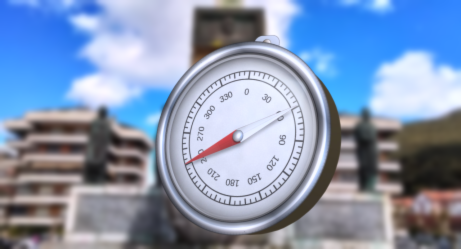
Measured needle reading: 240 °
